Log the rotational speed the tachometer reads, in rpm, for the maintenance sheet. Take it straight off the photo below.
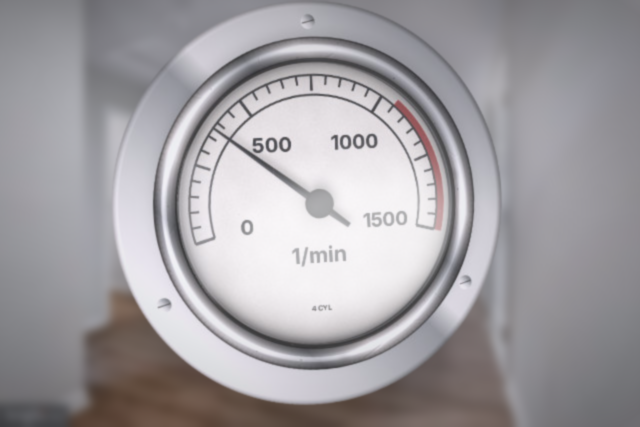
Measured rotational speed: 375 rpm
